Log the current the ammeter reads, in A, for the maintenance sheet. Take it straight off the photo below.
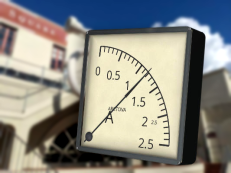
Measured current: 1.2 A
